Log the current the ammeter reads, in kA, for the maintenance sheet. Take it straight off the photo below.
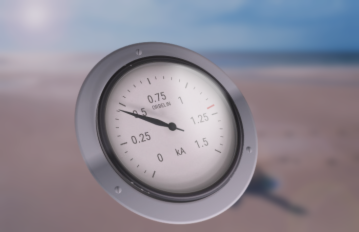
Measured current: 0.45 kA
